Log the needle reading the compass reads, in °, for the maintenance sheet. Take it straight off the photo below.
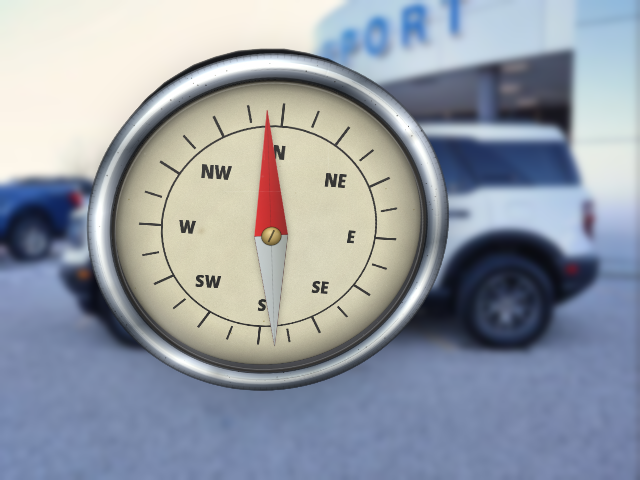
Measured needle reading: 352.5 °
